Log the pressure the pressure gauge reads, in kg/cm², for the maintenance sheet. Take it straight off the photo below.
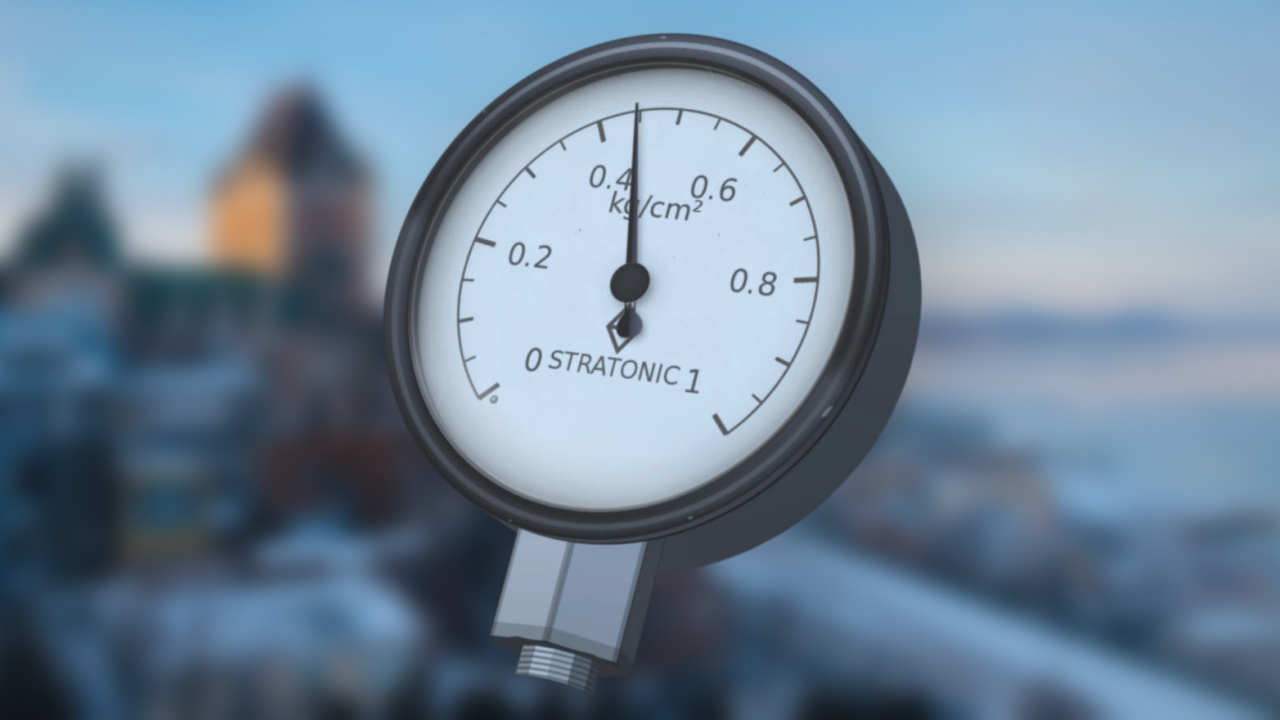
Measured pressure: 0.45 kg/cm²
